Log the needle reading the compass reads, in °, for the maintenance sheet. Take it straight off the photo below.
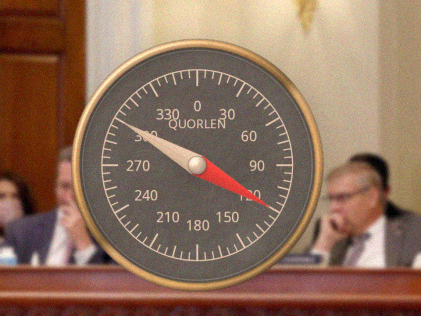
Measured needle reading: 120 °
